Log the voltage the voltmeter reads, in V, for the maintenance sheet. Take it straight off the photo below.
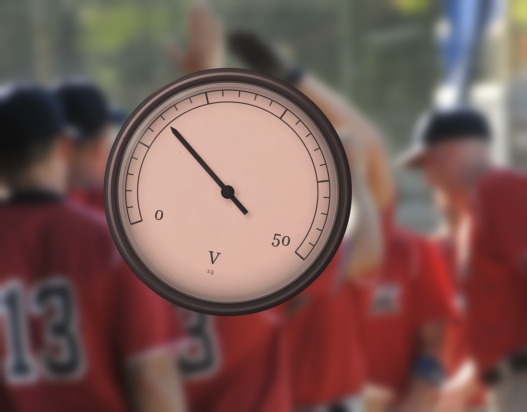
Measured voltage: 14 V
